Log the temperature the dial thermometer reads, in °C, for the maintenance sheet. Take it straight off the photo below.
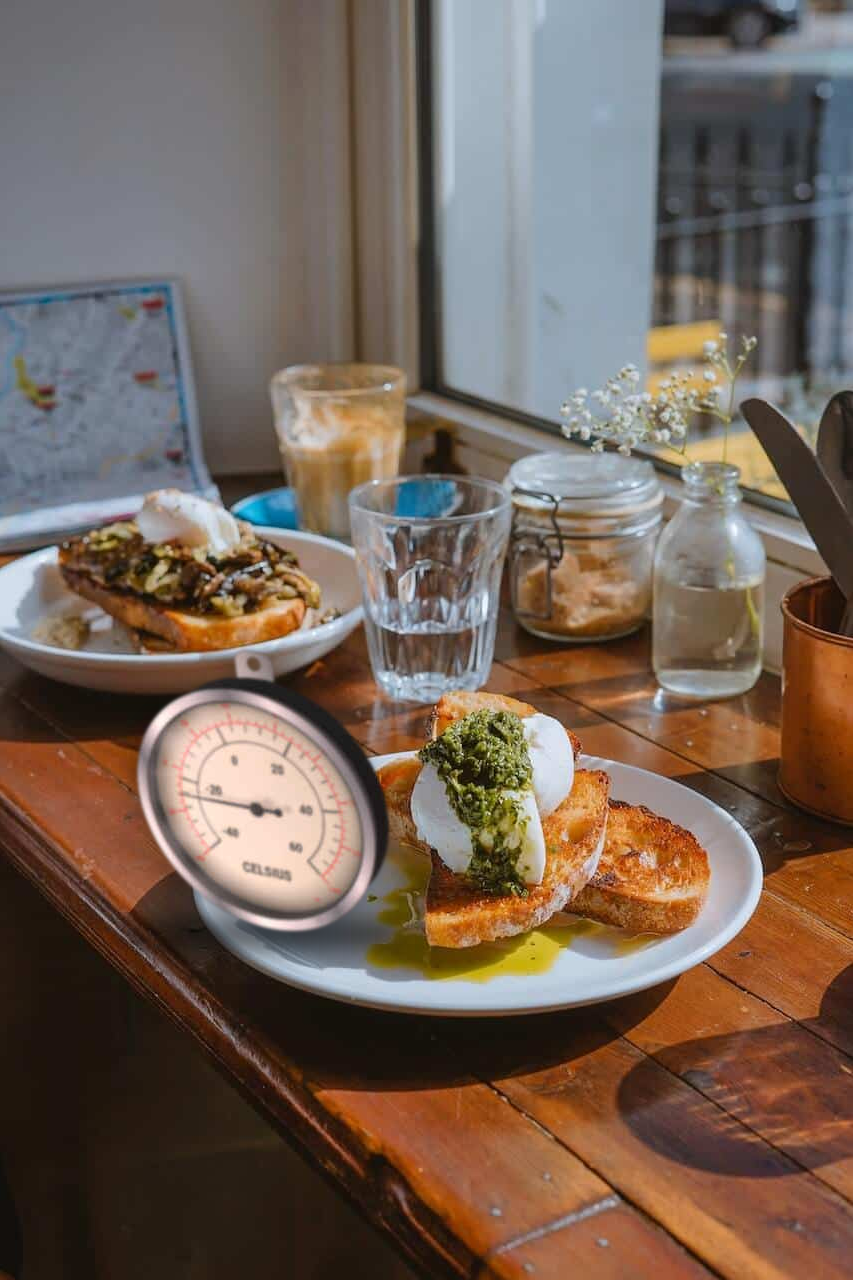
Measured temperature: -24 °C
